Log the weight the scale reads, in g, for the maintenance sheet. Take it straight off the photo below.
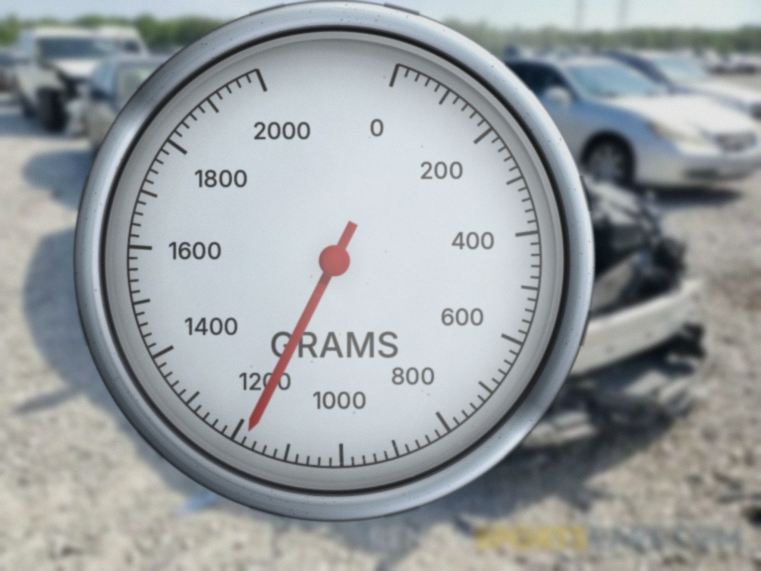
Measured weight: 1180 g
